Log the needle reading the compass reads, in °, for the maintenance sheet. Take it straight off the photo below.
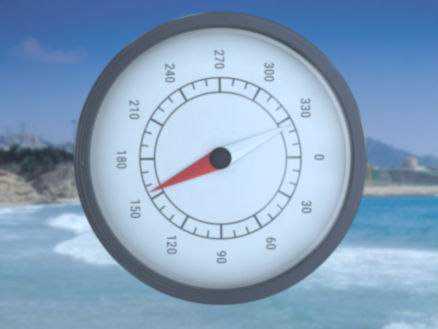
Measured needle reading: 155 °
